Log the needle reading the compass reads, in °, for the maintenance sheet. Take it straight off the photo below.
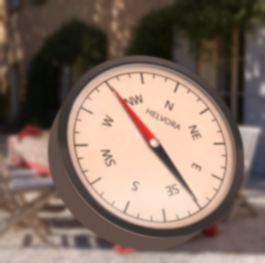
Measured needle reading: 300 °
